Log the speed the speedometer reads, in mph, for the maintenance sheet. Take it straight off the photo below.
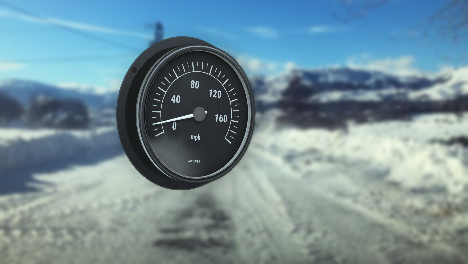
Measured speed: 10 mph
